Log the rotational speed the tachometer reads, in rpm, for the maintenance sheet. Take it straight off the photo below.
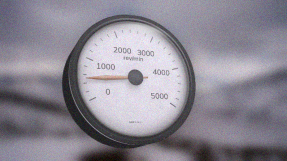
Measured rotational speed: 500 rpm
